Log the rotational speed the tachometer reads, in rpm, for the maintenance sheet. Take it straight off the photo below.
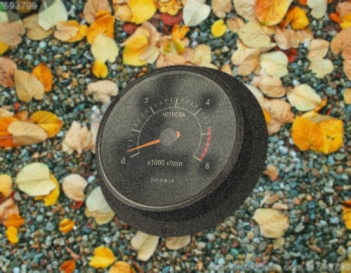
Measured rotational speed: 200 rpm
